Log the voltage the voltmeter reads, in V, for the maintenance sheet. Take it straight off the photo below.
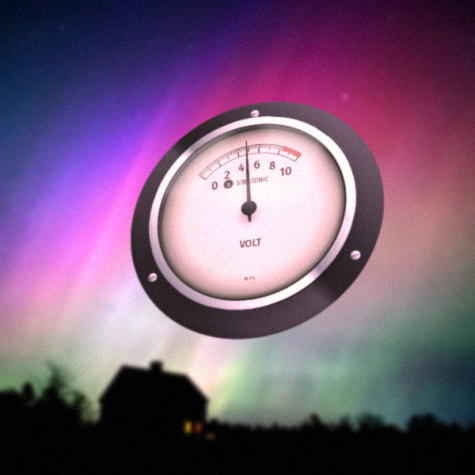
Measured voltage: 5 V
